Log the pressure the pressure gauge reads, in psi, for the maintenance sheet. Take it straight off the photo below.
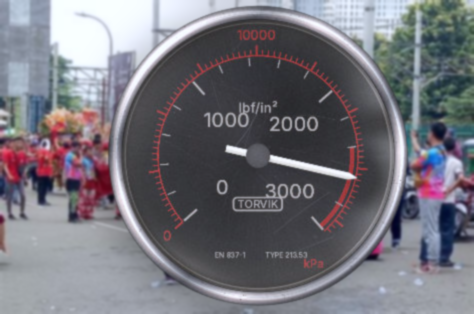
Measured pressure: 2600 psi
